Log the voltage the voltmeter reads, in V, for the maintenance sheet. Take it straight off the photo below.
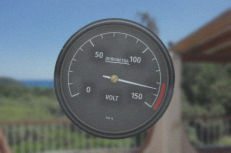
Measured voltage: 135 V
